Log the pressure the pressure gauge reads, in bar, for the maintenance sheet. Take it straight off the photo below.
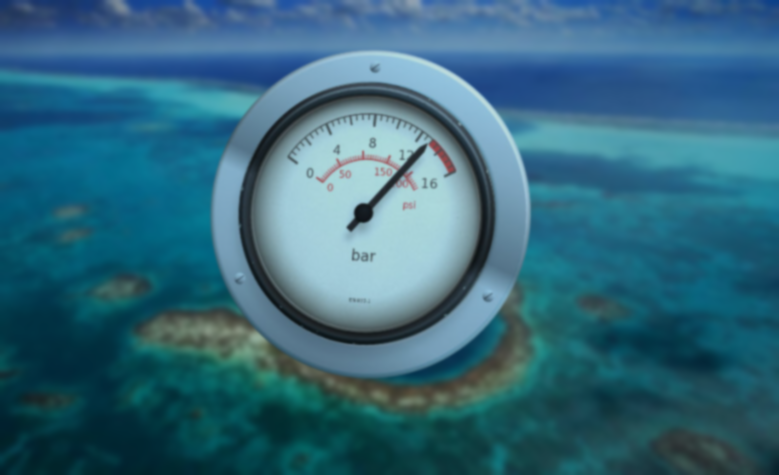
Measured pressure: 13 bar
